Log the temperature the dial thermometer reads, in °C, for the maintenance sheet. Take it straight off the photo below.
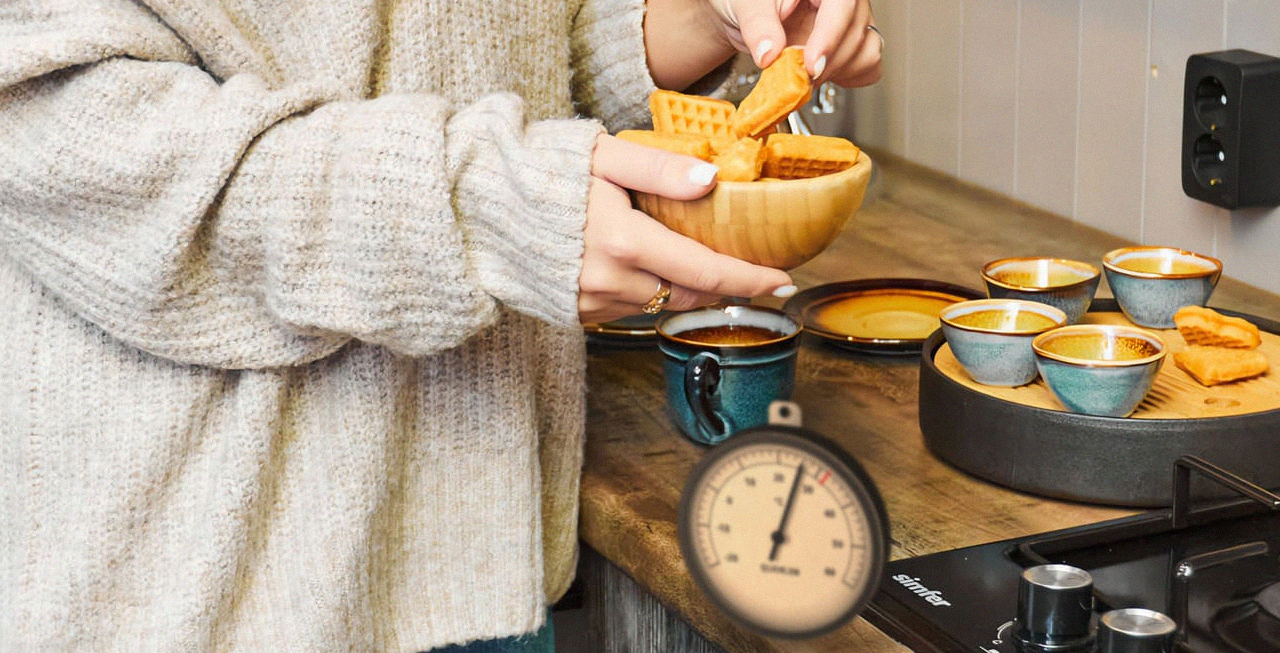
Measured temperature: 26 °C
